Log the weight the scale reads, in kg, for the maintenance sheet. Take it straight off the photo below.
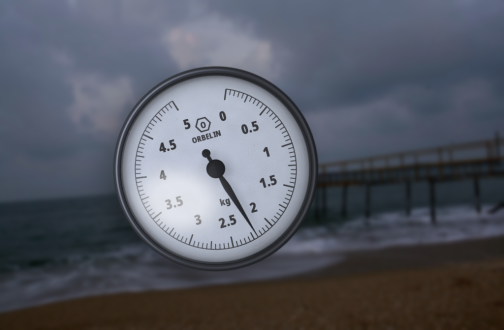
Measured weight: 2.2 kg
